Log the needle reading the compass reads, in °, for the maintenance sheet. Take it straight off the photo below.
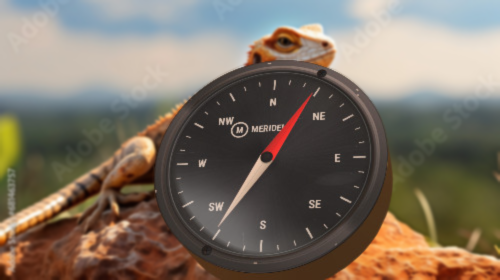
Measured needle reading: 30 °
